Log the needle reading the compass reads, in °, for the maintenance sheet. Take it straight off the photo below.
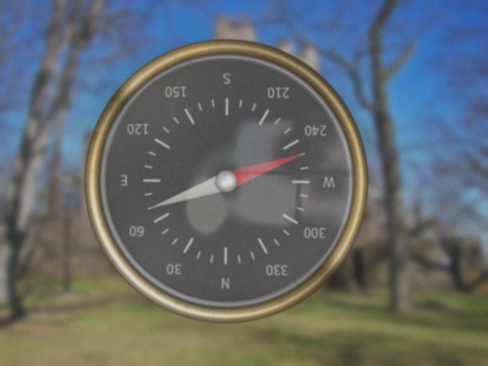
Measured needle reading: 250 °
